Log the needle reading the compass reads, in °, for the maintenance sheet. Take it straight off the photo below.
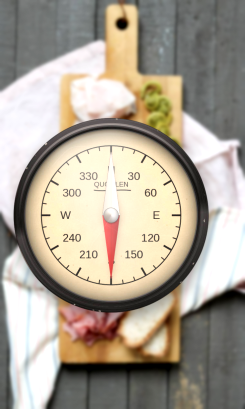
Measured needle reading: 180 °
